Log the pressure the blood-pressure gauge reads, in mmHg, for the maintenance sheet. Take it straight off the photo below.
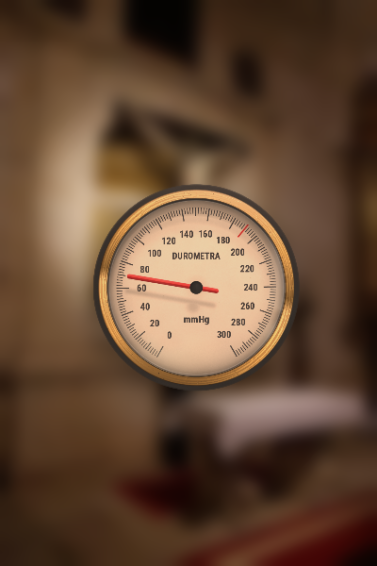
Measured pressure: 70 mmHg
